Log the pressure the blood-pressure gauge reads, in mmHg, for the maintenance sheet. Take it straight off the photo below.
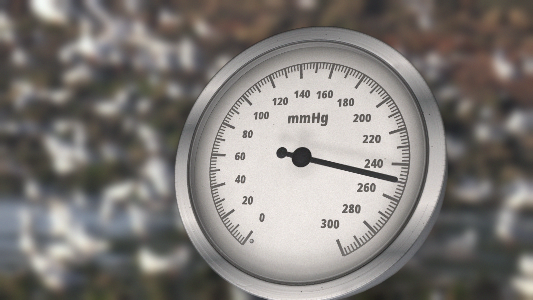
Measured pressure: 250 mmHg
